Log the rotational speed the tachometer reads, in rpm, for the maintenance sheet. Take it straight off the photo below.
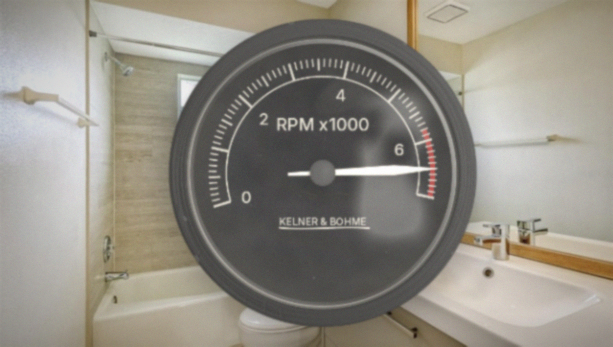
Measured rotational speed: 6500 rpm
